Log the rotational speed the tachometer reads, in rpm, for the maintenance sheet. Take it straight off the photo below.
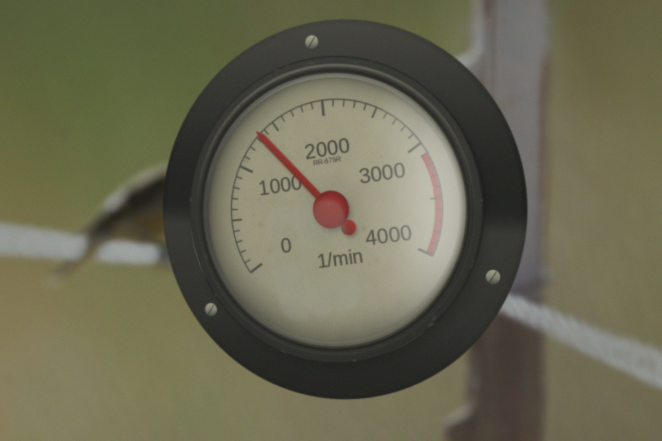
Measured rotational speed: 1350 rpm
